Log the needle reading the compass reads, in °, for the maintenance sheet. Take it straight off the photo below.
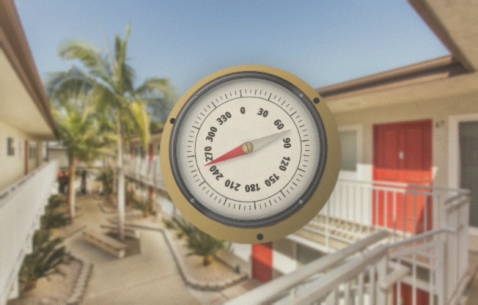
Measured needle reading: 255 °
